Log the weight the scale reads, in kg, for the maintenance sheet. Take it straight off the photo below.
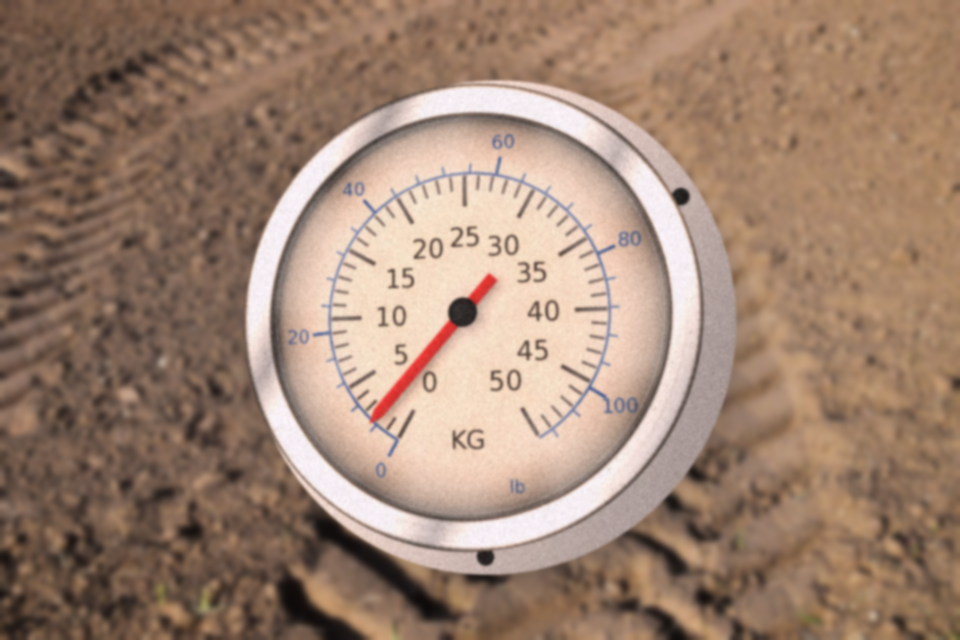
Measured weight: 2 kg
